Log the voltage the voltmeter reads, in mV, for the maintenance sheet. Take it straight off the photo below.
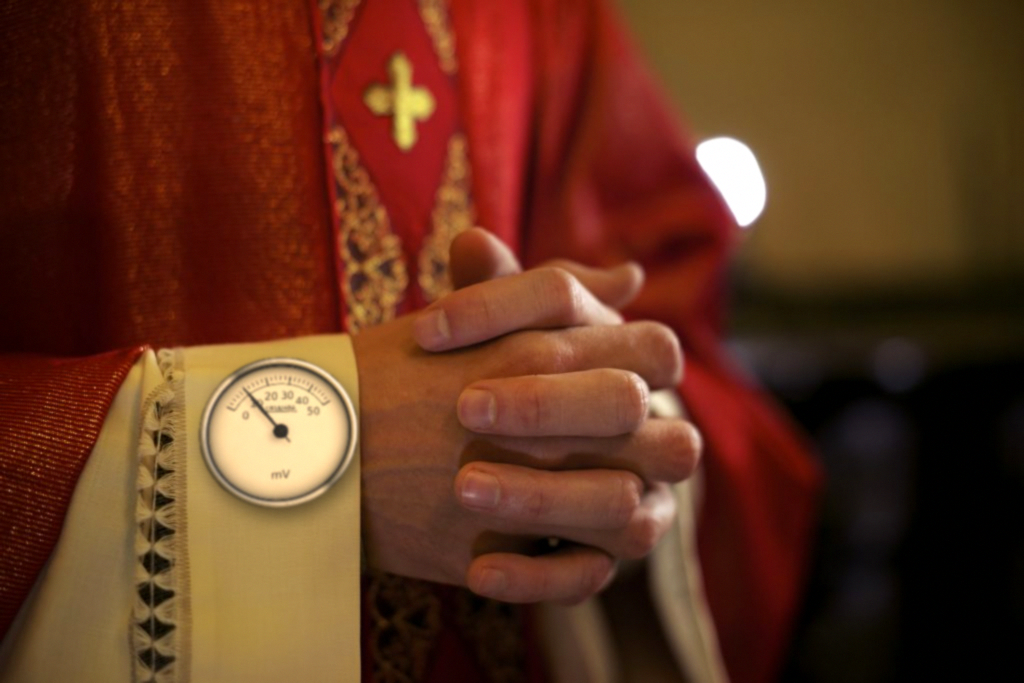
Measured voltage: 10 mV
